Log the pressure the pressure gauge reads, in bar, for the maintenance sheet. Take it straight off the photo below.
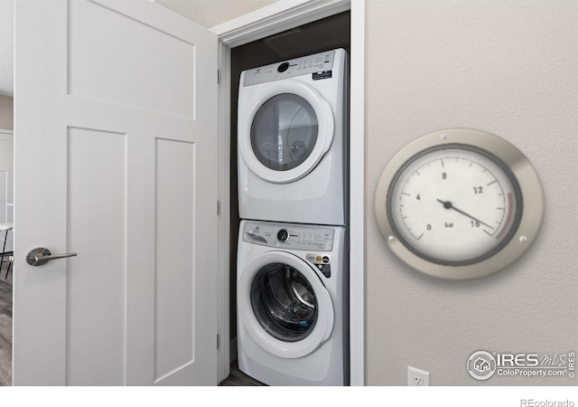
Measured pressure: 15.5 bar
